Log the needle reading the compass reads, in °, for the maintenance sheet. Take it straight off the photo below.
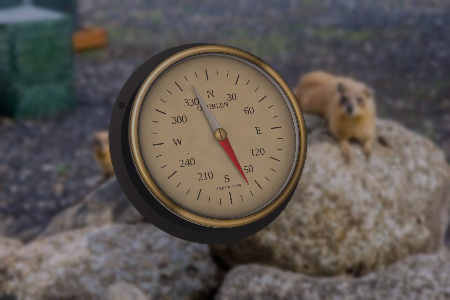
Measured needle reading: 160 °
